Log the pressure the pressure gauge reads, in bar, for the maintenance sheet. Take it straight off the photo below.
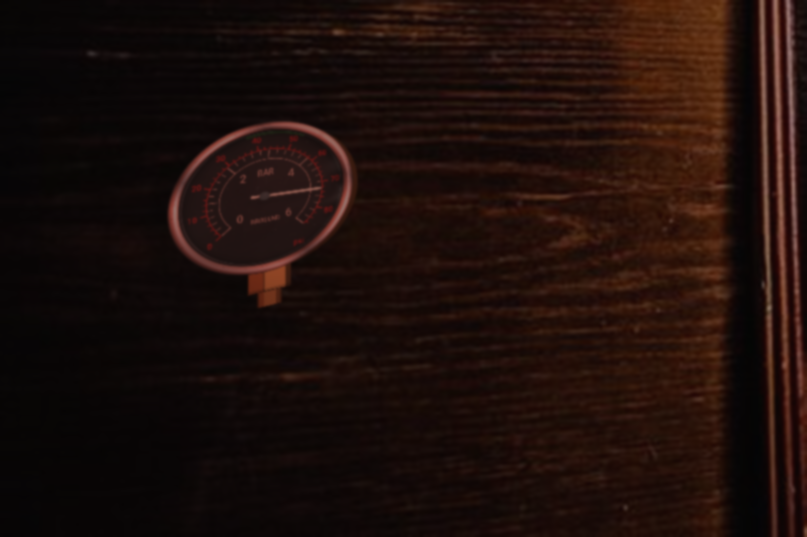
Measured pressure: 5 bar
